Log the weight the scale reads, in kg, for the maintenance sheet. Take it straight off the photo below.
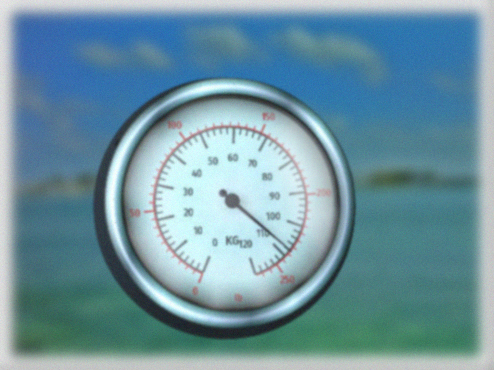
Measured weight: 108 kg
